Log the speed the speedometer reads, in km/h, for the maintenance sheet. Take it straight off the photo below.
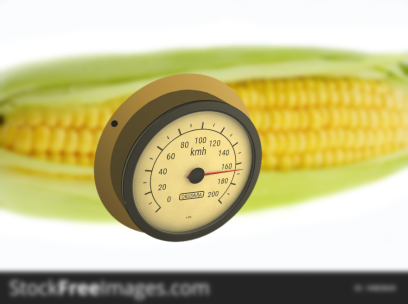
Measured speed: 165 km/h
